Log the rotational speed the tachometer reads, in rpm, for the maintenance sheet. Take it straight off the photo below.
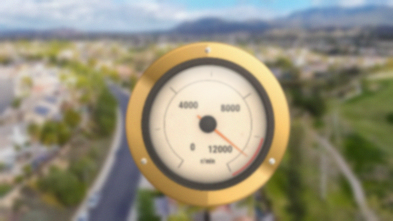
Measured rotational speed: 11000 rpm
